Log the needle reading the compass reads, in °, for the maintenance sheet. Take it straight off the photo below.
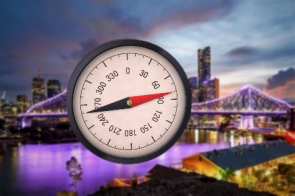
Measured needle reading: 80 °
